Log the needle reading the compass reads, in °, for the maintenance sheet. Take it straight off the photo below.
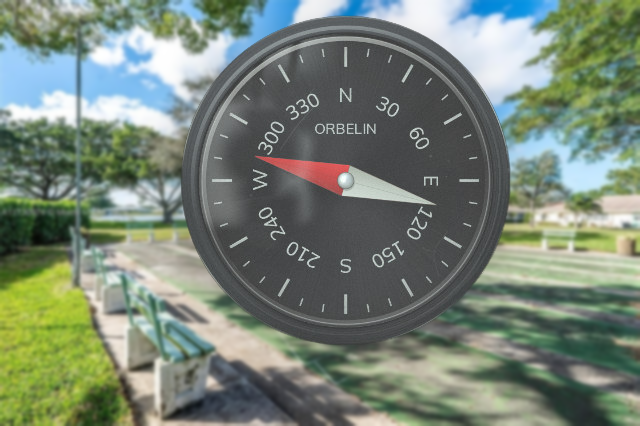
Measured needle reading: 285 °
